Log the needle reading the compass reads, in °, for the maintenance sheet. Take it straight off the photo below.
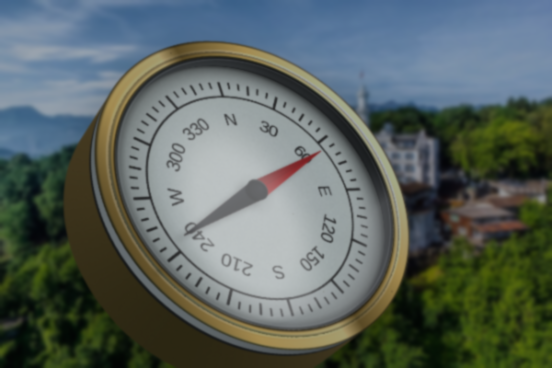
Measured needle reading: 65 °
